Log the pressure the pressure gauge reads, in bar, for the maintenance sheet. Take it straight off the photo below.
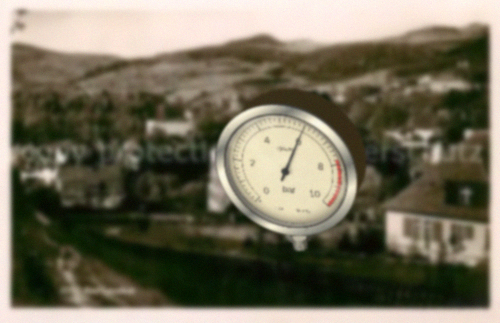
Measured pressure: 6 bar
